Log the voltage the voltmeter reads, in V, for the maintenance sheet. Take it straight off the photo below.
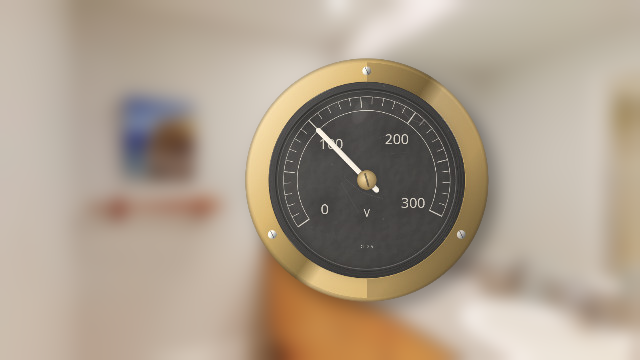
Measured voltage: 100 V
